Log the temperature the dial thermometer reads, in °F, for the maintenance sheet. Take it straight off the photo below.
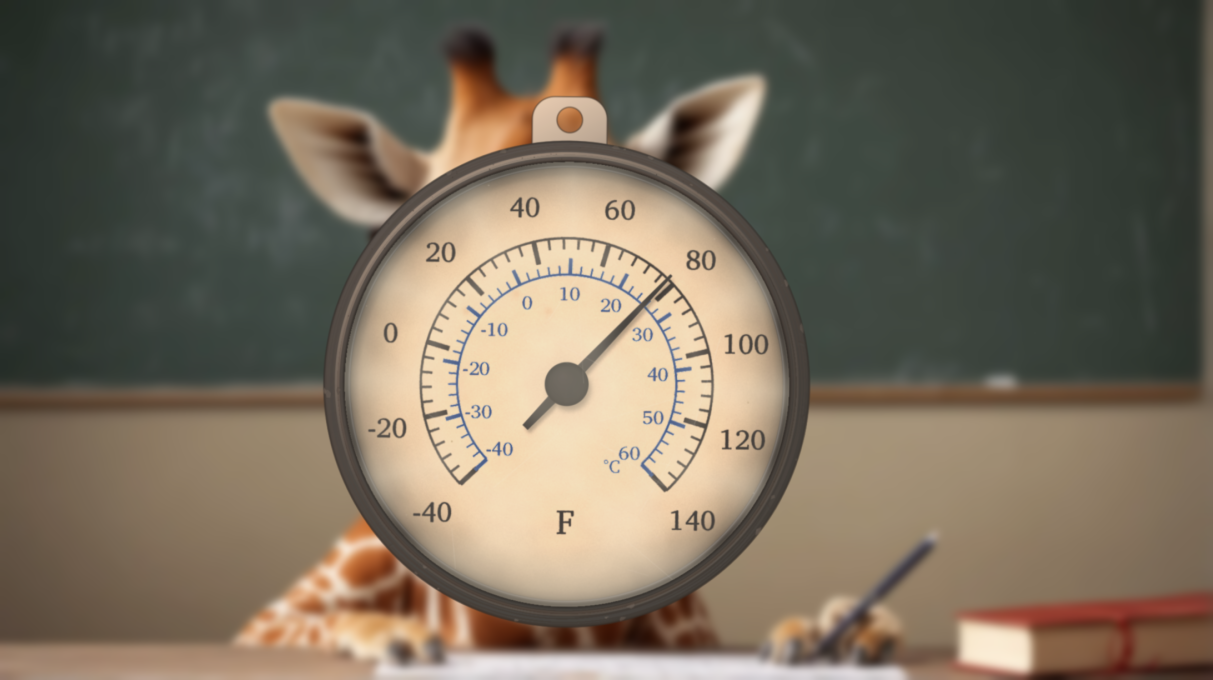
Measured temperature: 78 °F
